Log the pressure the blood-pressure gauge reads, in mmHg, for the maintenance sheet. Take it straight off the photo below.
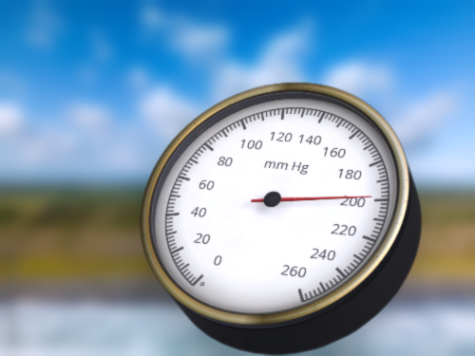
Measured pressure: 200 mmHg
